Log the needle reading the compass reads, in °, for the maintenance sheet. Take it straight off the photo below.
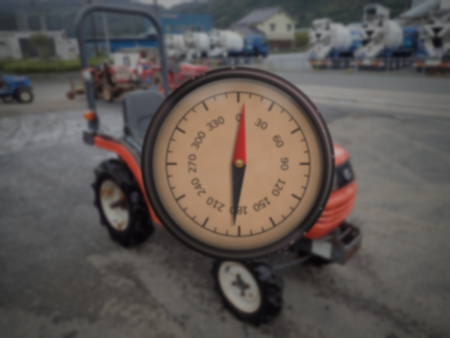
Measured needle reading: 5 °
